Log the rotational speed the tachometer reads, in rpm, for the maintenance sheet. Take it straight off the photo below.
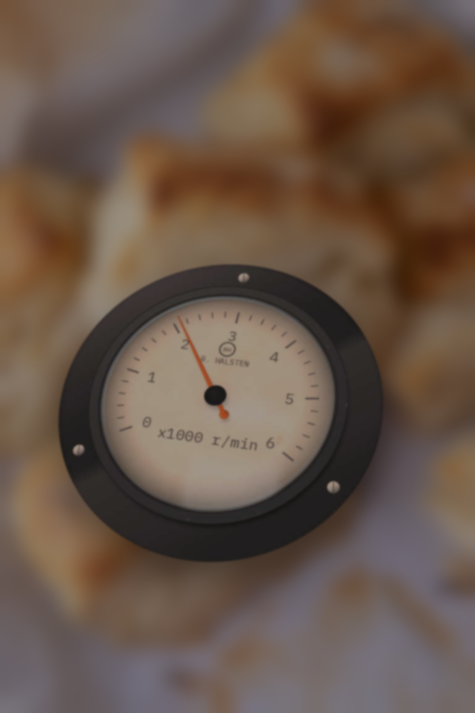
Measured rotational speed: 2100 rpm
